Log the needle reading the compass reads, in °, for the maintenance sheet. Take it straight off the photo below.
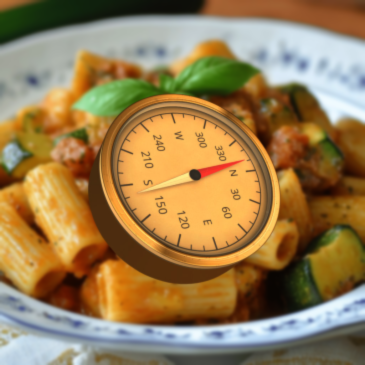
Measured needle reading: 350 °
